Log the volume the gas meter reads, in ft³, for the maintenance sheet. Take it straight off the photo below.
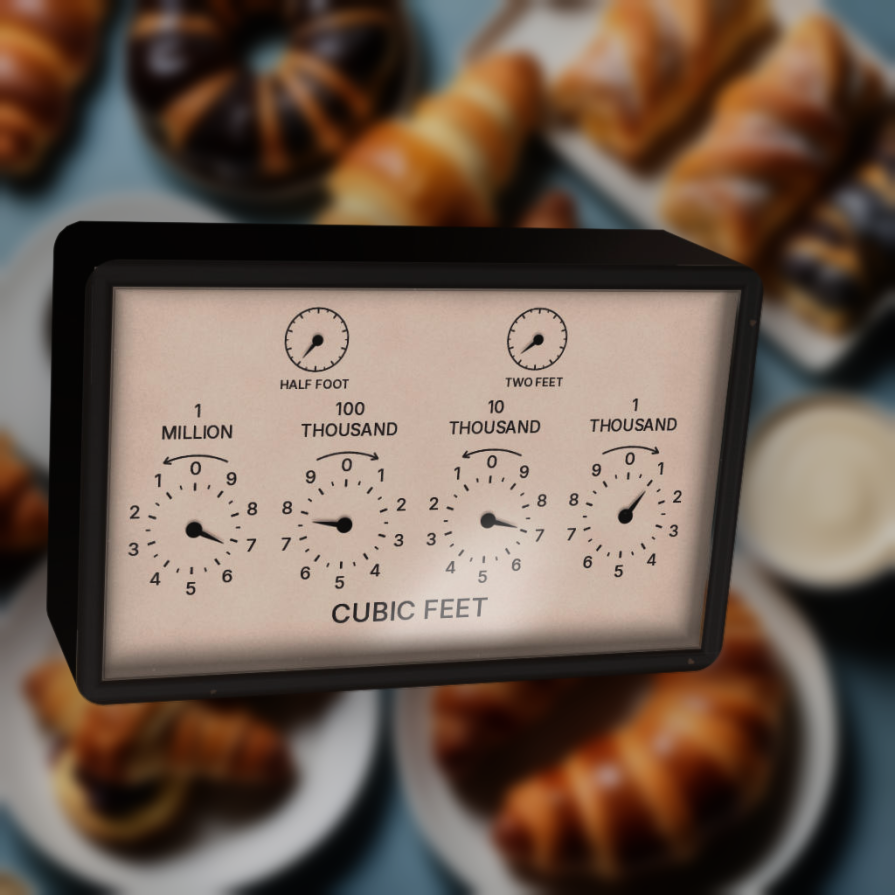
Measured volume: 677100 ft³
